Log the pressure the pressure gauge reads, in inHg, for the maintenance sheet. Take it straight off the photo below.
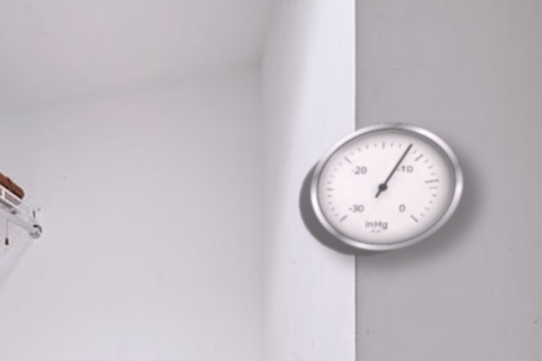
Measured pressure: -12 inHg
